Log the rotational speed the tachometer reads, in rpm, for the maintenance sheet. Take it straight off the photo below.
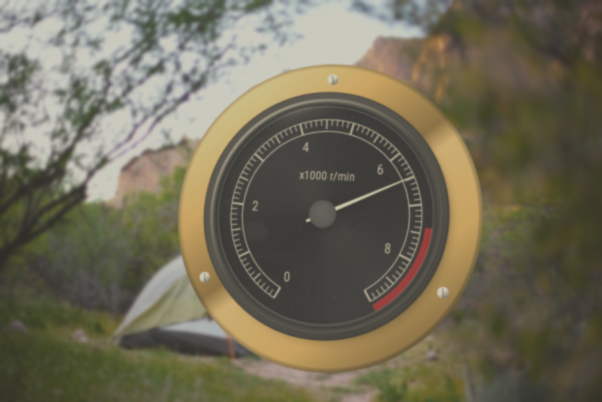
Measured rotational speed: 6500 rpm
